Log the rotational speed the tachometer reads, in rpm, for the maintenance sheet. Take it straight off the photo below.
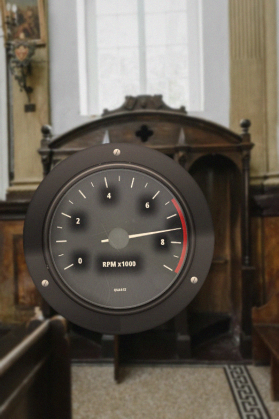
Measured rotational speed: 7500 rpm
